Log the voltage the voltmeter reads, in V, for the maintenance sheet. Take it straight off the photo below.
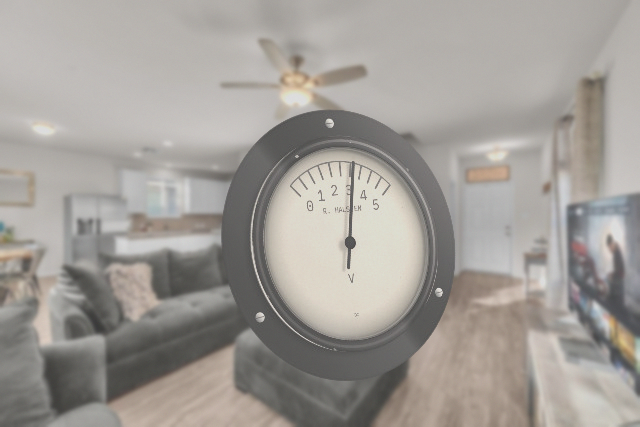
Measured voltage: 3 V
